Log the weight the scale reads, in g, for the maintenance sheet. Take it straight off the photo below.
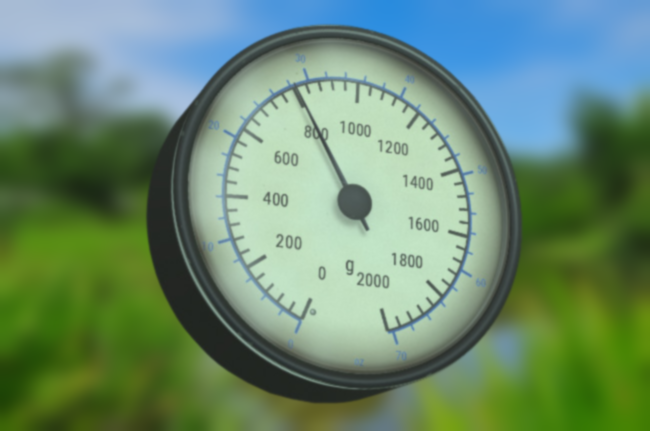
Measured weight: 800 g
